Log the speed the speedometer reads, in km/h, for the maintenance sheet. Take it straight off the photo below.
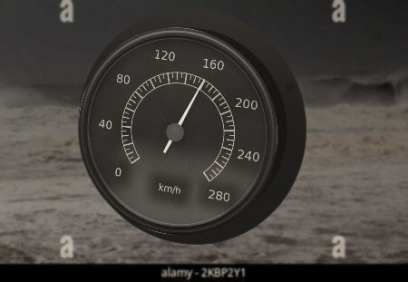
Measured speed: 160 km/h
